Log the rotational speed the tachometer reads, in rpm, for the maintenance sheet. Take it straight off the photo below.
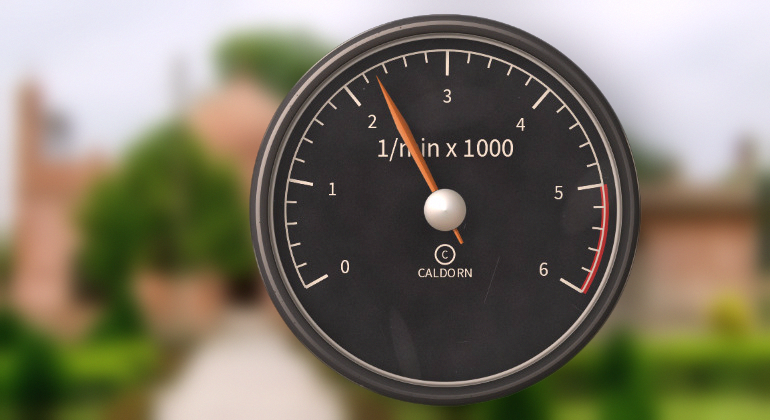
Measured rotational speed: 2300 rpm
